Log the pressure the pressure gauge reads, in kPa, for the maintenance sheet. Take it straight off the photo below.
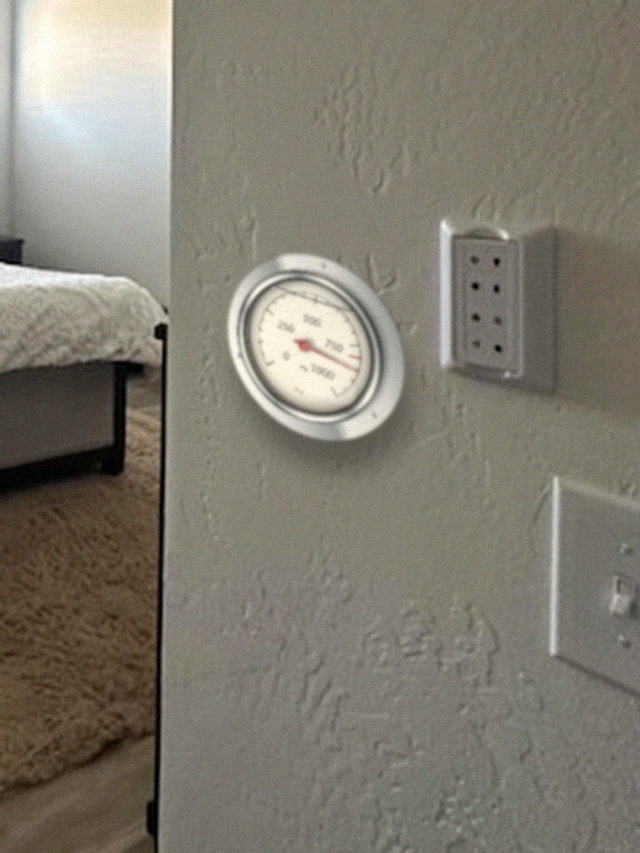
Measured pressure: 850 kPa
